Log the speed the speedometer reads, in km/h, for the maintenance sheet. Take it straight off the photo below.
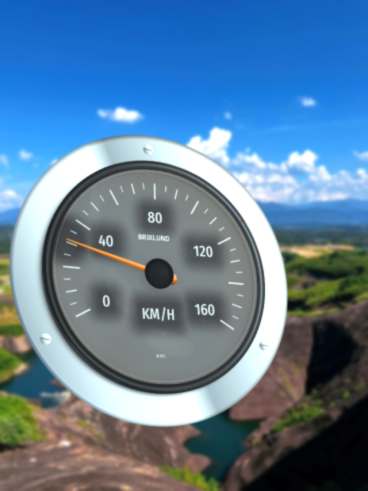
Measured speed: 30 km/h
